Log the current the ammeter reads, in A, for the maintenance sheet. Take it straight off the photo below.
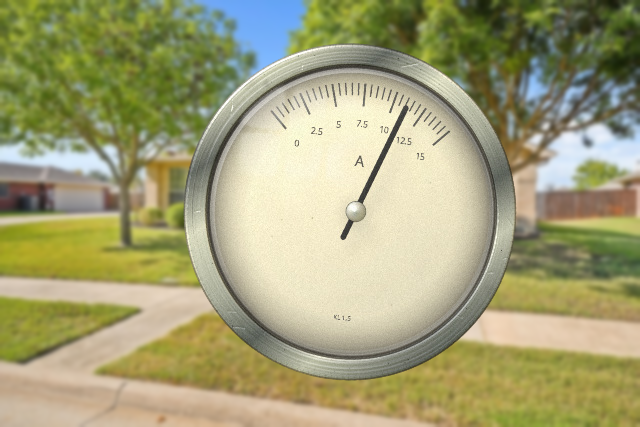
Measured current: 11 A
